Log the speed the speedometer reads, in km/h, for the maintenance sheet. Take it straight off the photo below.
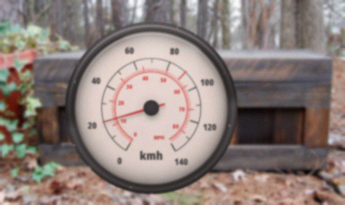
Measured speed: 20 km/h
